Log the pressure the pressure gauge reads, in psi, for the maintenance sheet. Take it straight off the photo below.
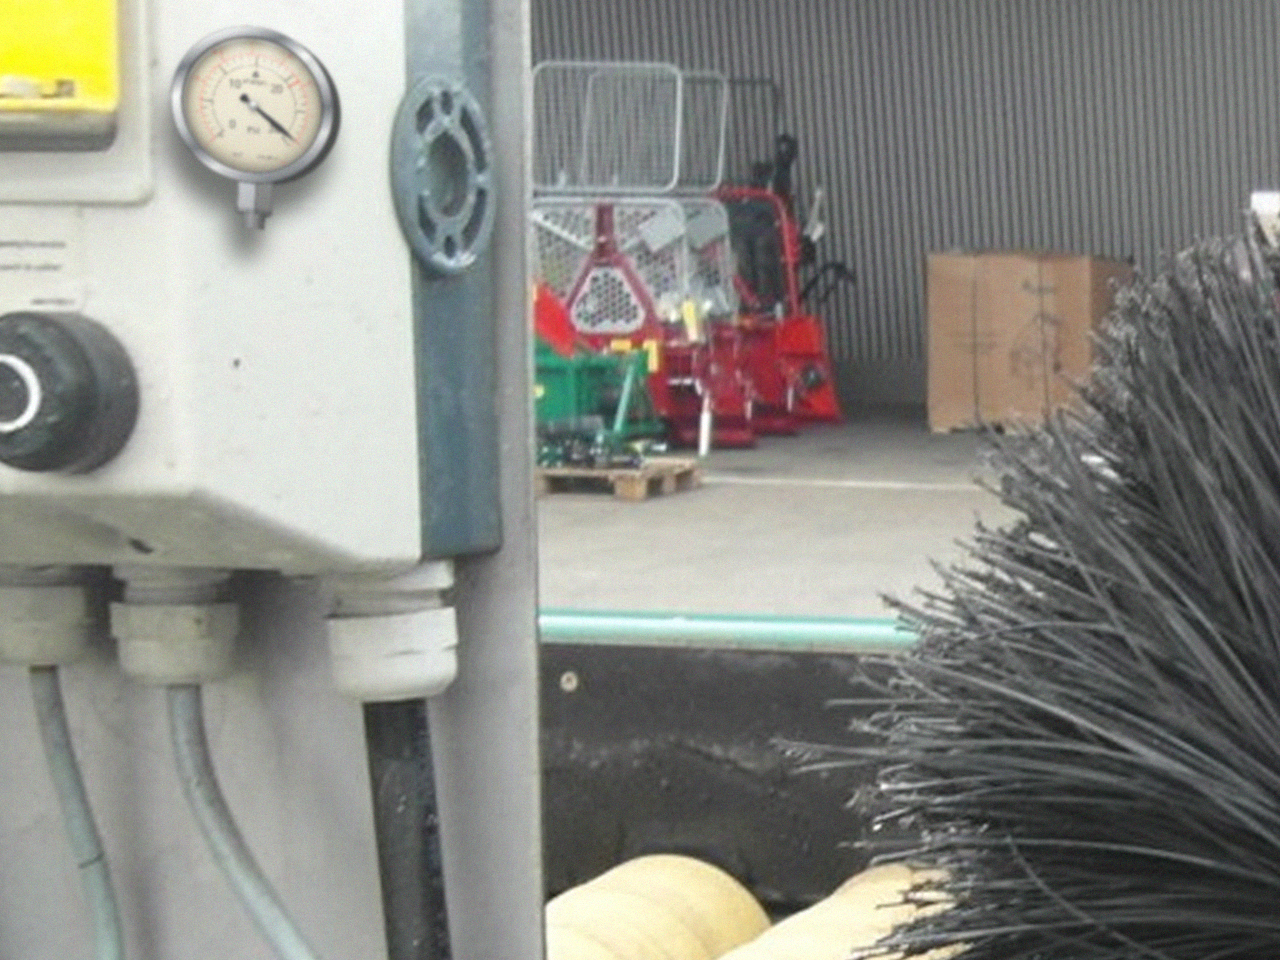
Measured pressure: 29 psi
